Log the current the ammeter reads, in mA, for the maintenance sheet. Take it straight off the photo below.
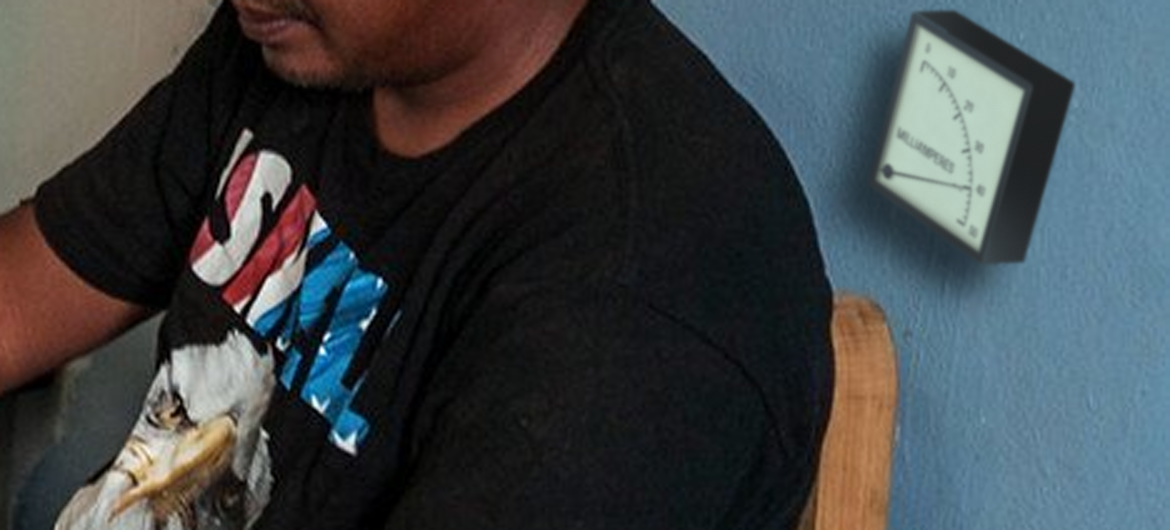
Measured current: 40 mA
